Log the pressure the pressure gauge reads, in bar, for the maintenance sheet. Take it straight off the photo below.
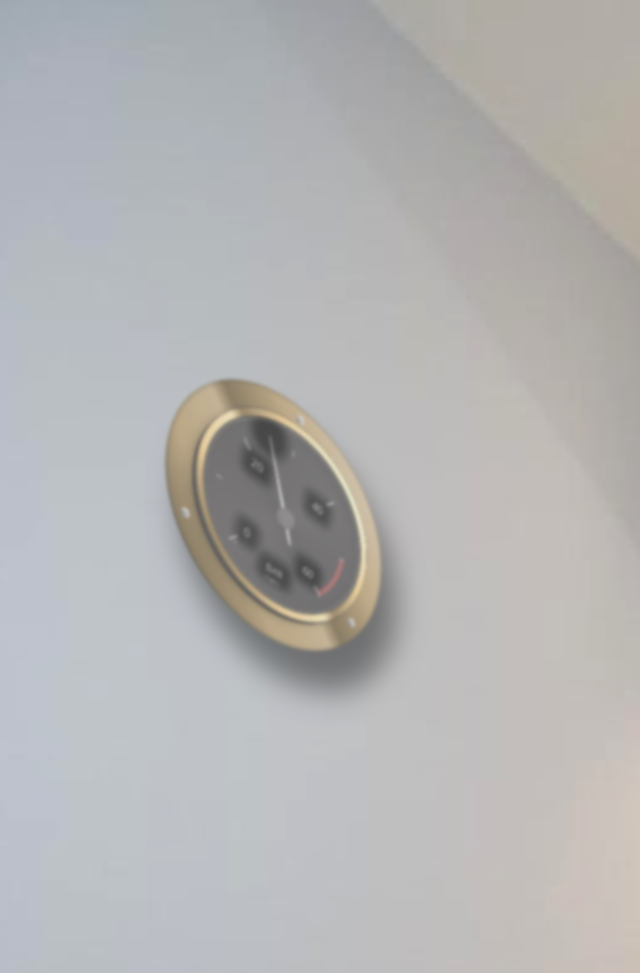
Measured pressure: 25 bar
